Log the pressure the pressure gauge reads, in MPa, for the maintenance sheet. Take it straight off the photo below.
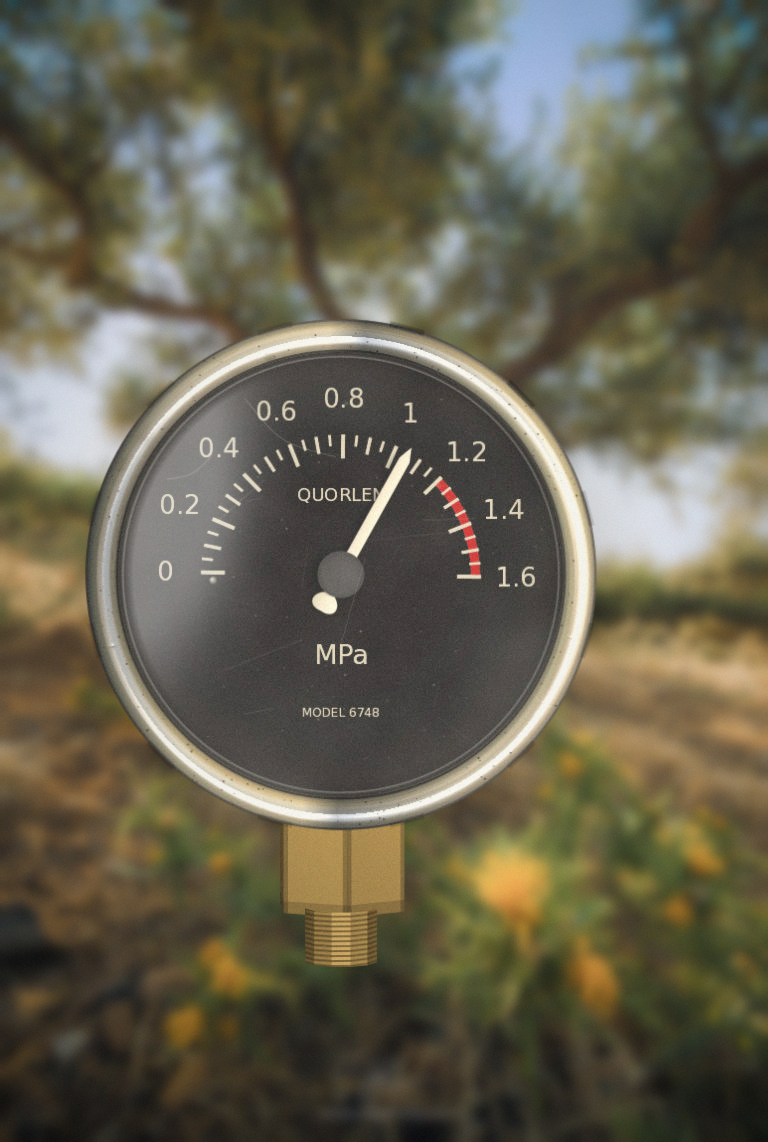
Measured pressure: 1.05 MPa
